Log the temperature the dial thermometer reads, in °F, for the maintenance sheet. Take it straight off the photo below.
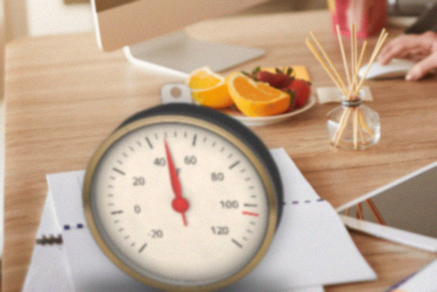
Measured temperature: 48 °F
